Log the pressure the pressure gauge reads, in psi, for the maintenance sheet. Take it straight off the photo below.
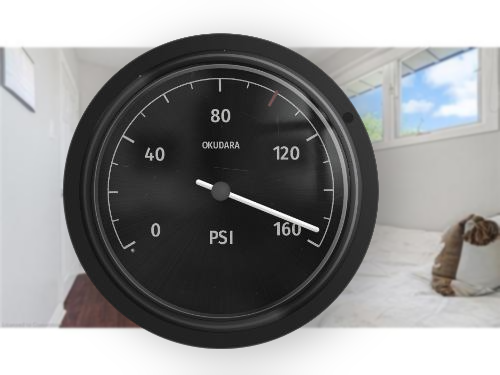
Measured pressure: 155 psi
